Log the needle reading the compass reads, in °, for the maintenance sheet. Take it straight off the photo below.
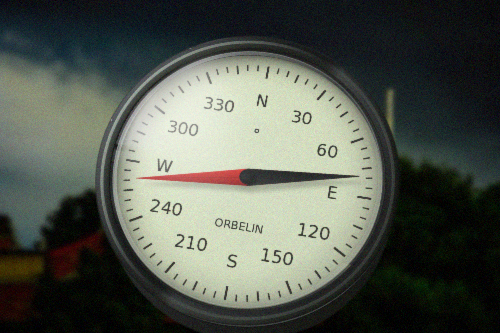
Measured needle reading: 260 °
